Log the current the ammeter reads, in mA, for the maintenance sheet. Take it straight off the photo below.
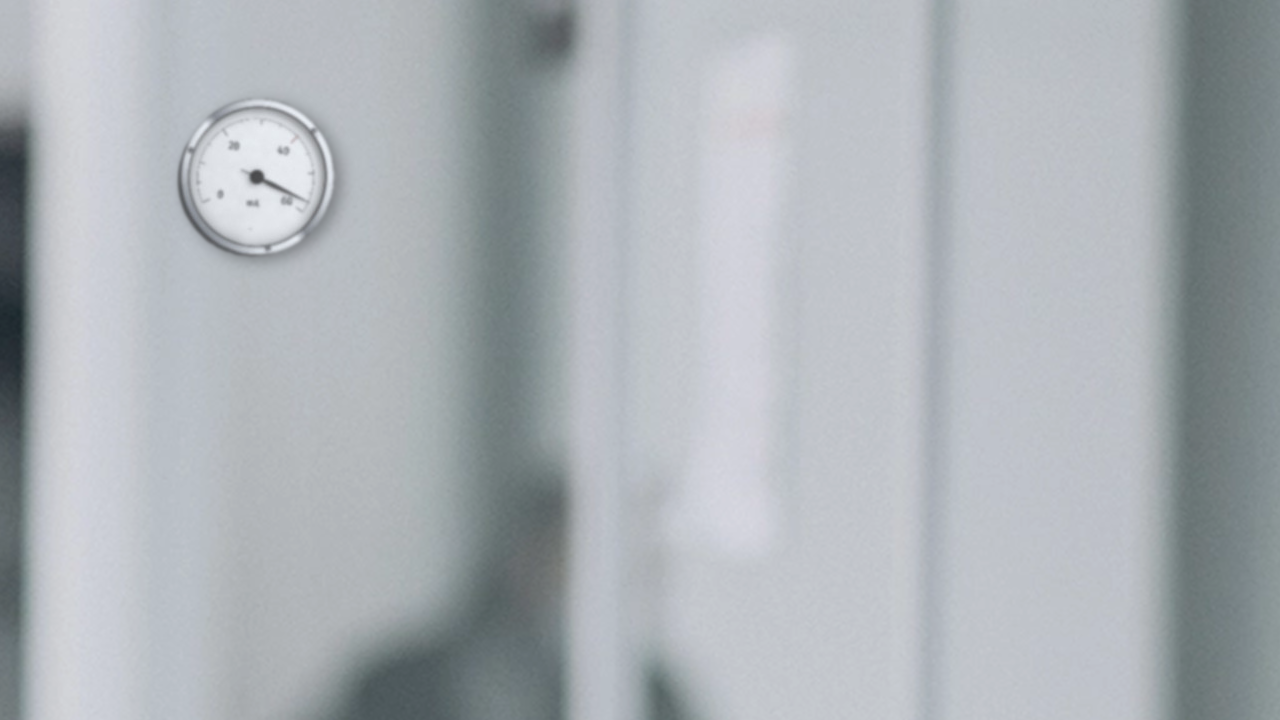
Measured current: 57.5 mA
